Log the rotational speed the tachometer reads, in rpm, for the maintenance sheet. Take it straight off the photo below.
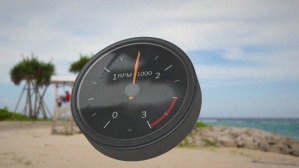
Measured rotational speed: 1500 rpm
